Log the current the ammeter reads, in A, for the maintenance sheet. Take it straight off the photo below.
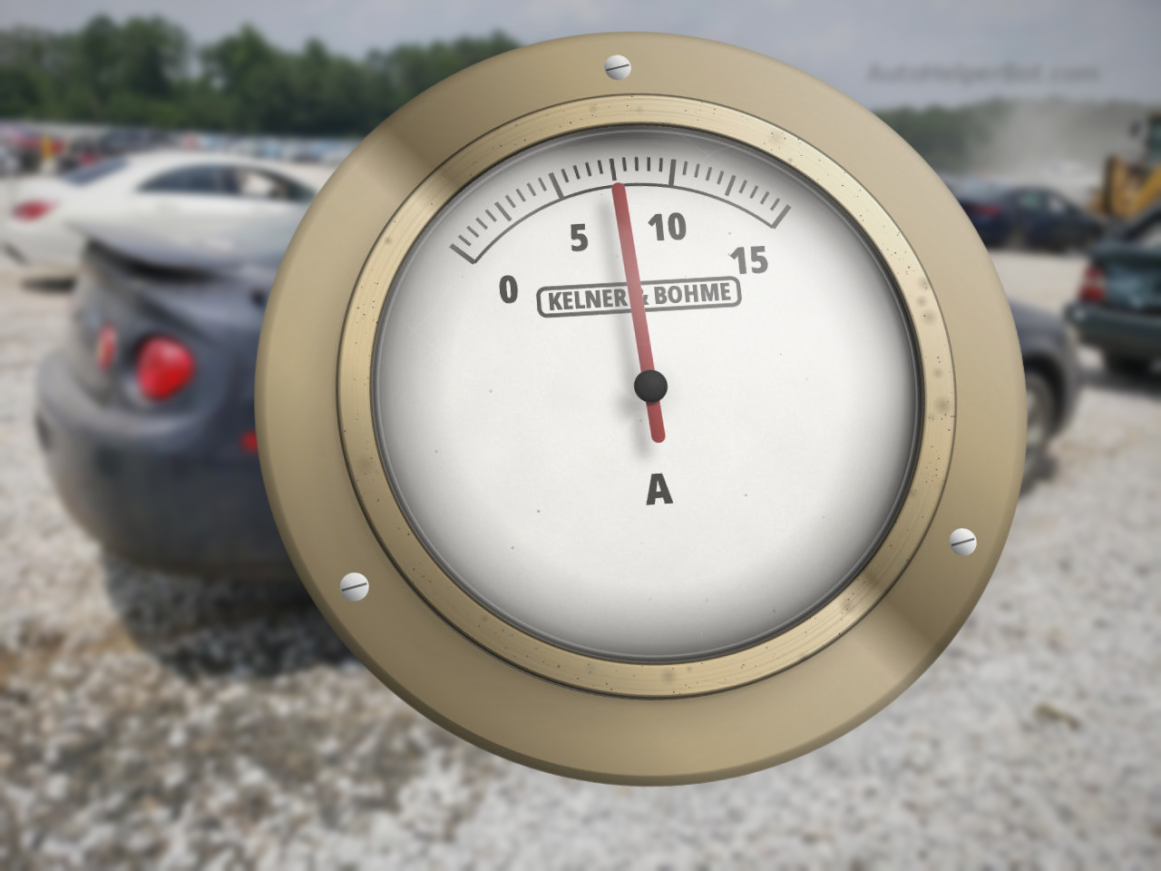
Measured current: 7.5 A
